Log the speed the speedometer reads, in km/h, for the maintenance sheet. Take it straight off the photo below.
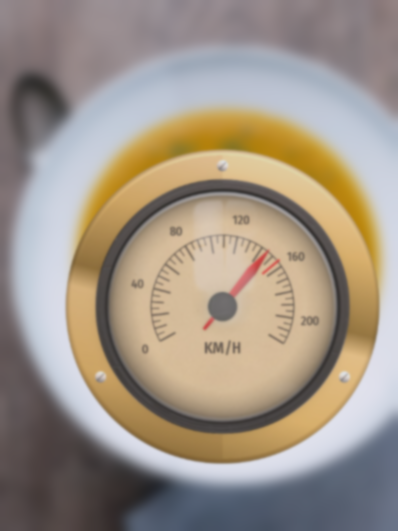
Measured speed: 145 km/h
